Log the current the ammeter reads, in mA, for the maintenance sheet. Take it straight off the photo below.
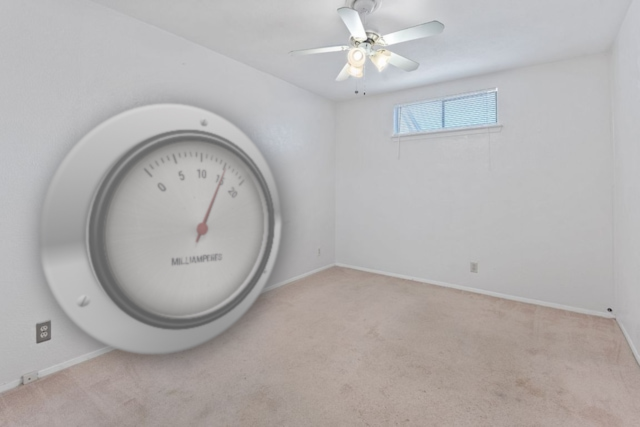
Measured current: 15 mA
